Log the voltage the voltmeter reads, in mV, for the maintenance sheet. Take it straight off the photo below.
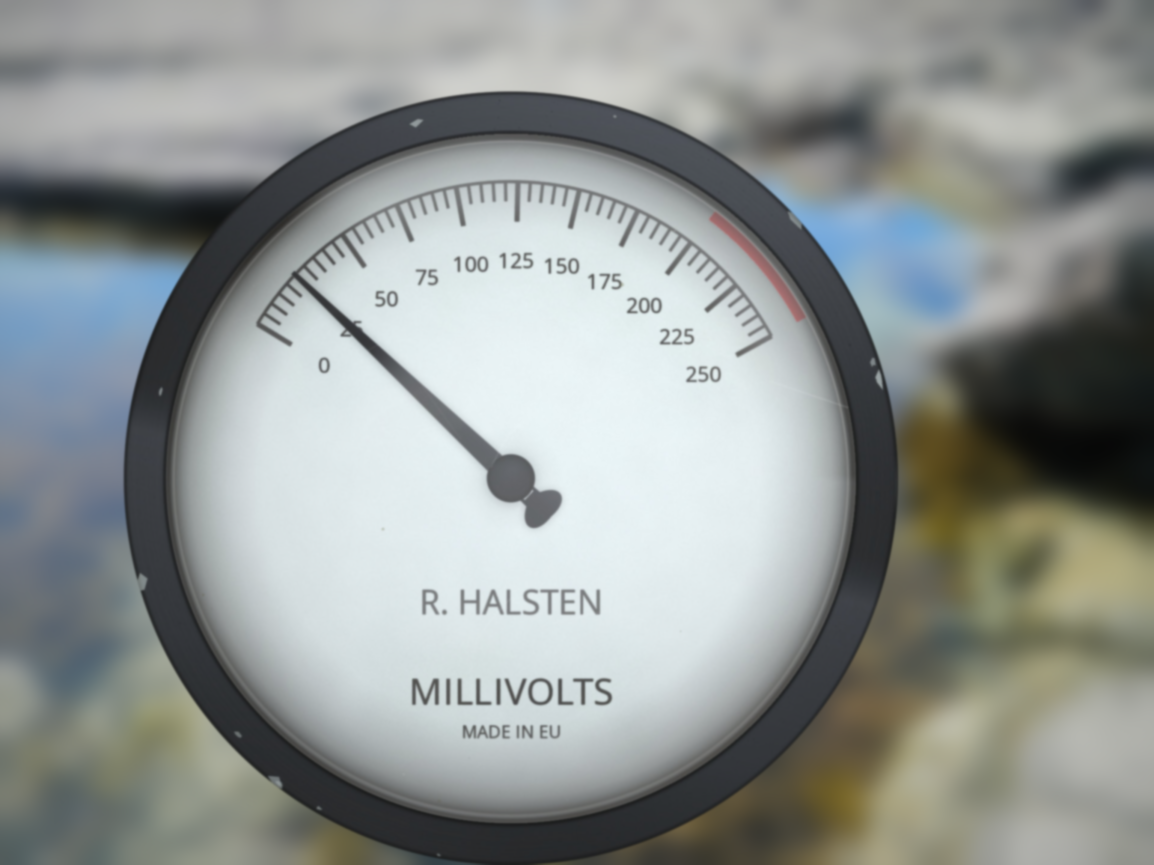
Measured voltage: 25 mV
